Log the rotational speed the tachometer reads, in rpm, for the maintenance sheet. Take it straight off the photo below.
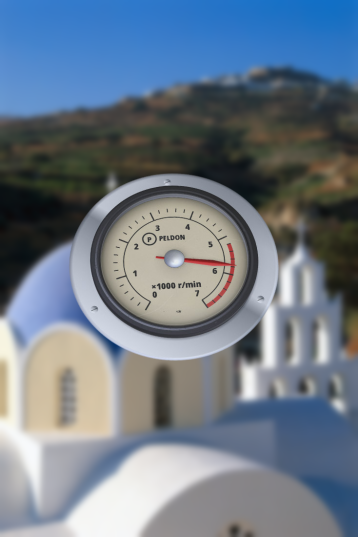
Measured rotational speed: 5800 rpm
